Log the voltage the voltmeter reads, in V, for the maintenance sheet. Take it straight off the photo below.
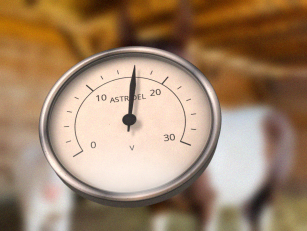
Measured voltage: 16 V
